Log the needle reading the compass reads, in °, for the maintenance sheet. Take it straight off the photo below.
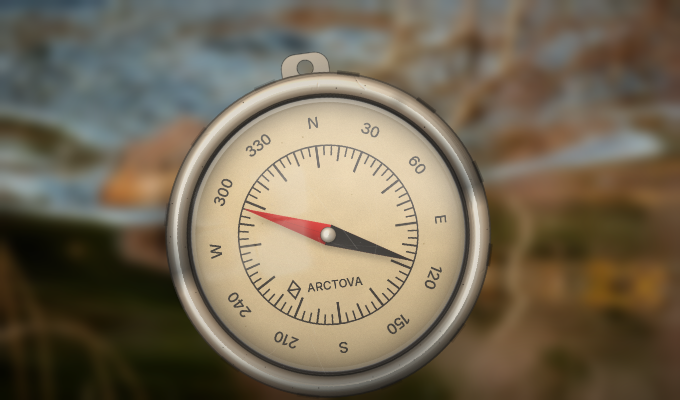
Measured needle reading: 295 °
